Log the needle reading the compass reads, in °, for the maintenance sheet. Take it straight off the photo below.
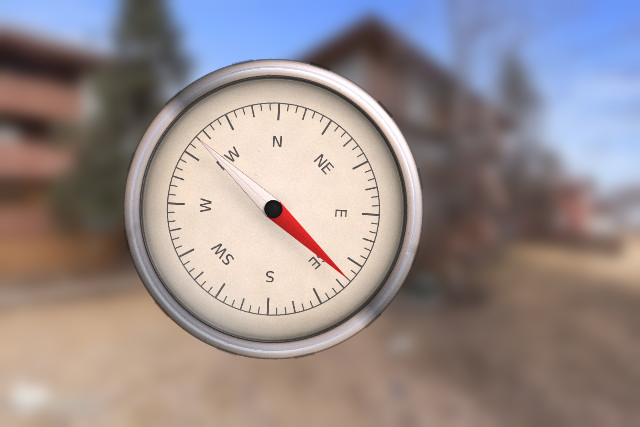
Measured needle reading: 130 °
